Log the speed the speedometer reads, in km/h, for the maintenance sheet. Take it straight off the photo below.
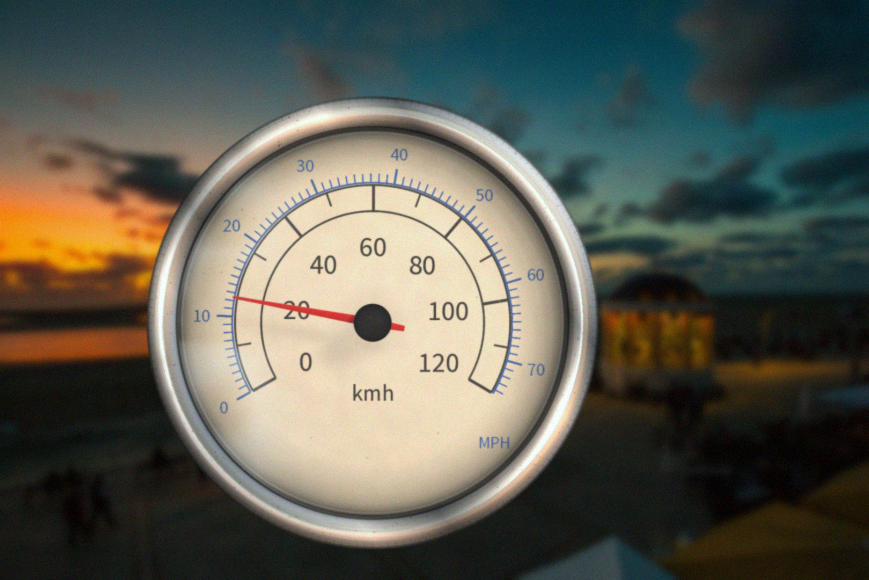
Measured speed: 20 km/h
